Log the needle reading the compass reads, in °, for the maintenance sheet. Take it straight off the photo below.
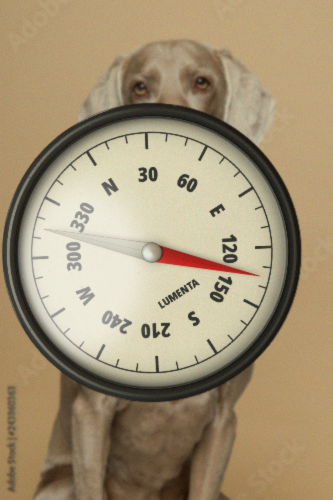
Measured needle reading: 135 °
